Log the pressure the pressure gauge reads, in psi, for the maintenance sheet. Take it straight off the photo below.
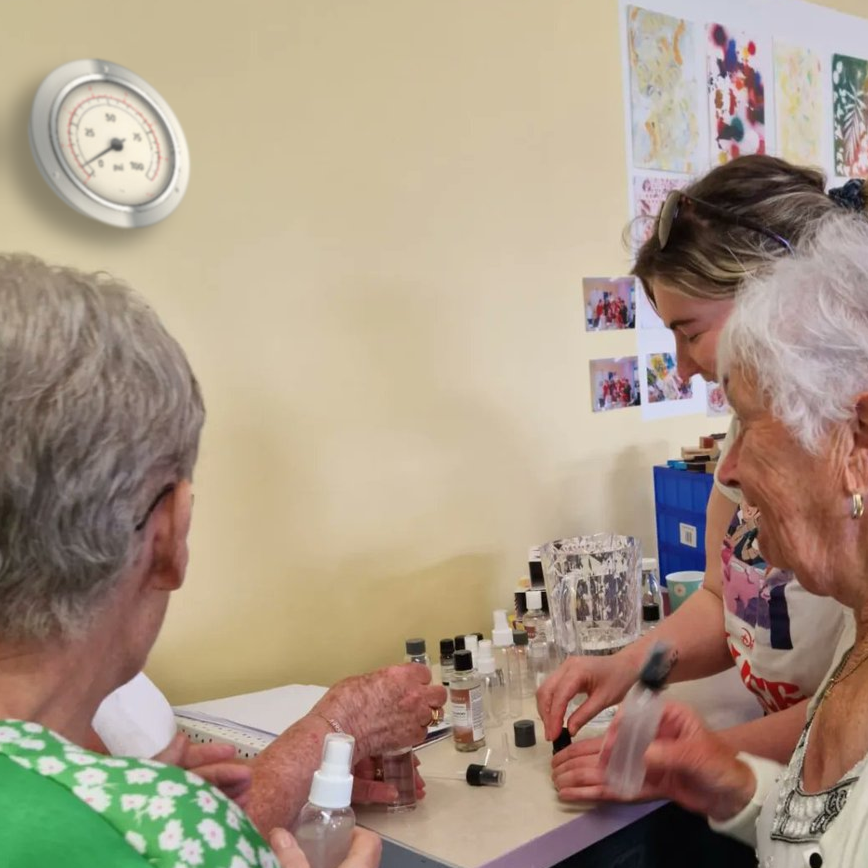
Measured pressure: 5 psi
